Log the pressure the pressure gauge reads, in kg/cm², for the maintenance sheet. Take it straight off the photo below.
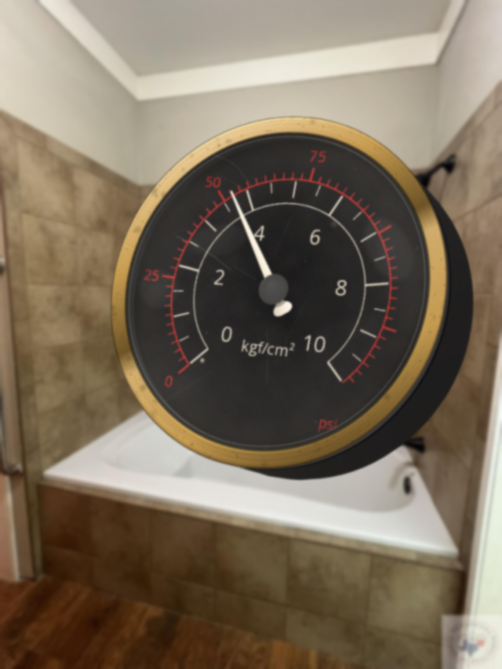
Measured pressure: 3.75 kg/cm²
